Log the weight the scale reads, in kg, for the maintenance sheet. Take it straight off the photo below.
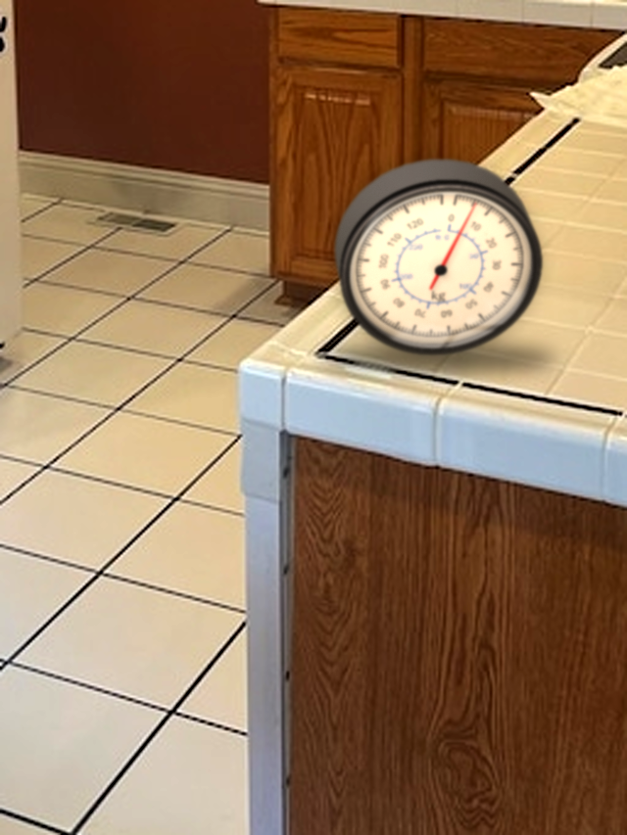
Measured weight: 5 kg
